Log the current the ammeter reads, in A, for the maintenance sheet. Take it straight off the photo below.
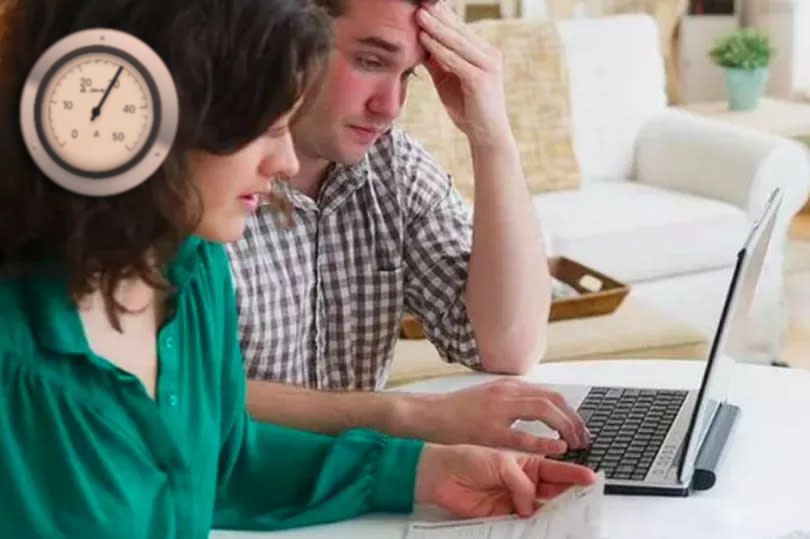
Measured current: 30 A
